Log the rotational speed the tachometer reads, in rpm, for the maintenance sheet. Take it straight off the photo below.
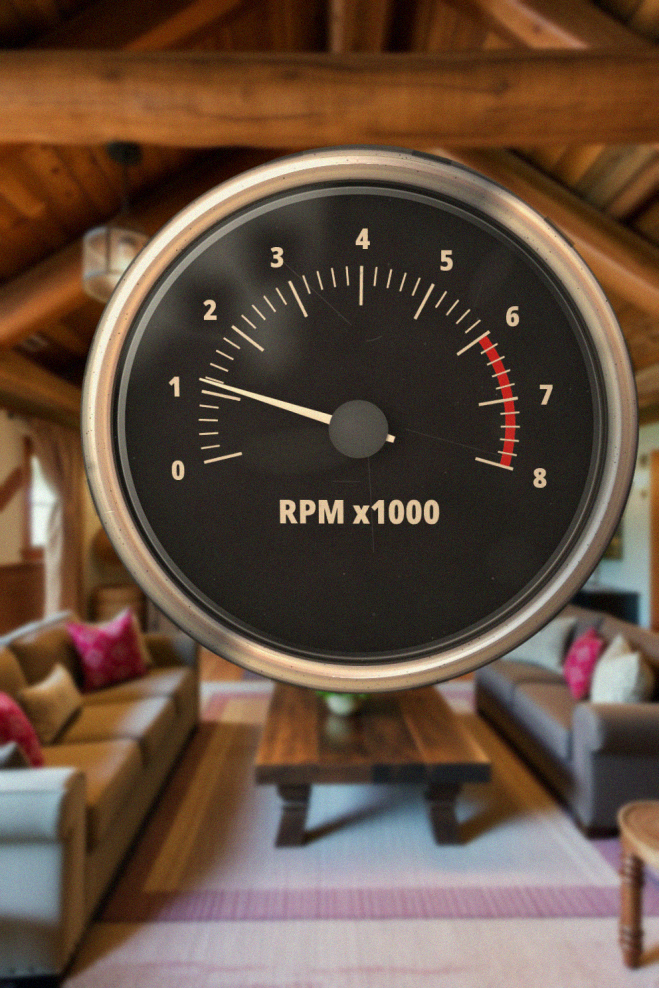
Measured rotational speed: 1200 rpm
